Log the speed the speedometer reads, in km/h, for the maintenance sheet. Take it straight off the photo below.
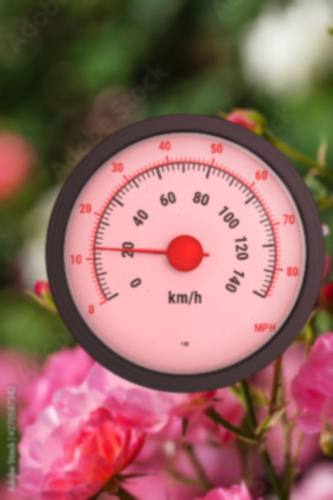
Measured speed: 20 km/h
